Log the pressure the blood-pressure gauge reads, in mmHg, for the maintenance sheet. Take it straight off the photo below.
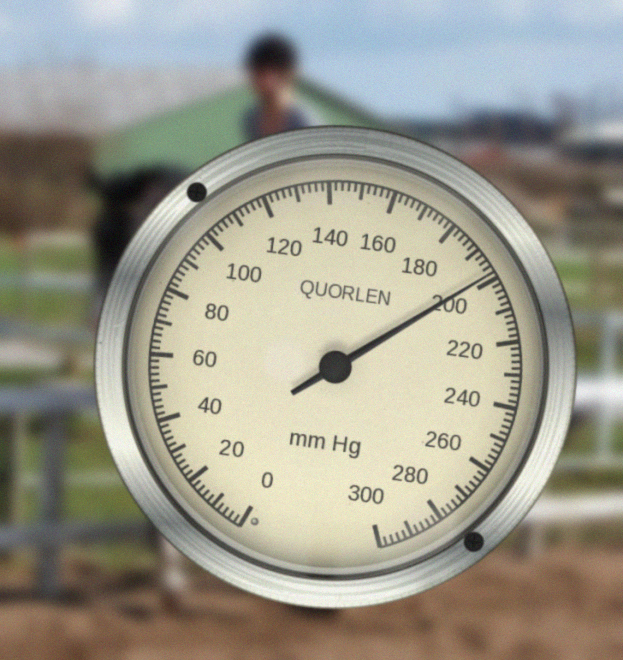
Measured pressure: 198 mmHg
